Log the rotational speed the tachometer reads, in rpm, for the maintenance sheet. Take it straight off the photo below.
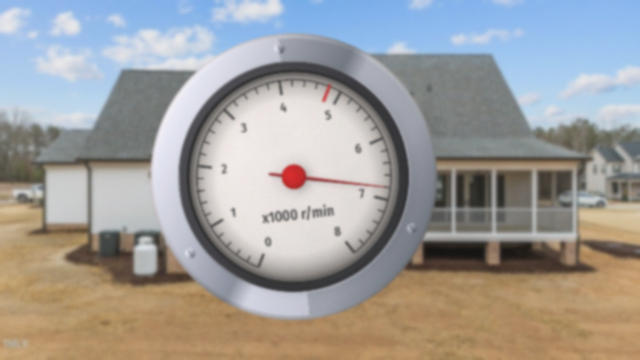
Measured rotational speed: 6800 rpm
